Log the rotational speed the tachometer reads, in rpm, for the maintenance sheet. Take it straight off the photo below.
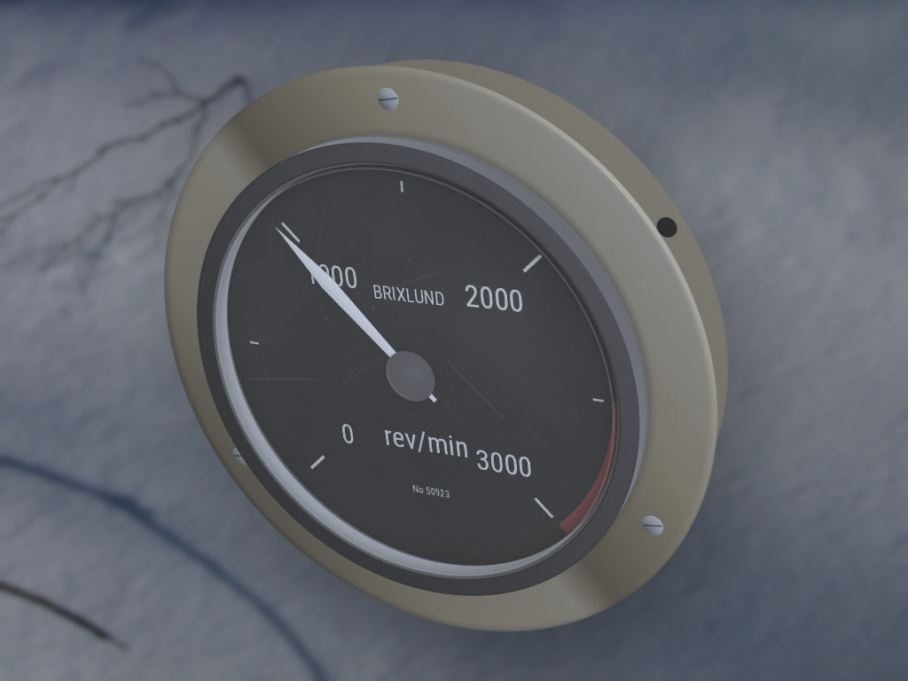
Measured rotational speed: 1000 rpm
